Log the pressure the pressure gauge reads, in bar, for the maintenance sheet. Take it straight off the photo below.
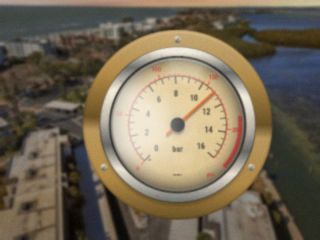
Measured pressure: 11 bar
